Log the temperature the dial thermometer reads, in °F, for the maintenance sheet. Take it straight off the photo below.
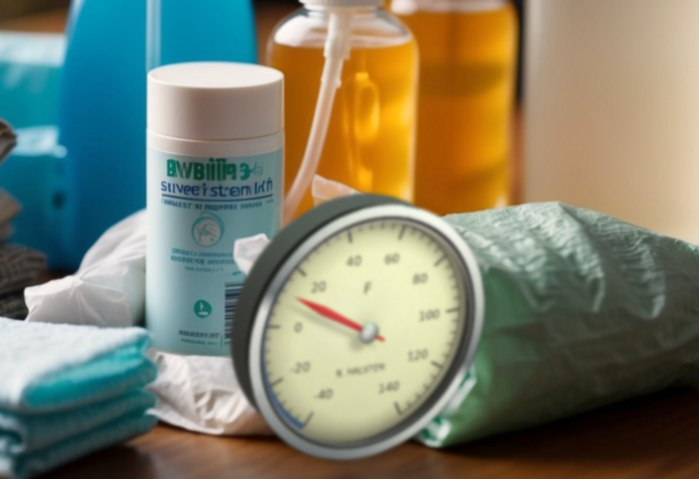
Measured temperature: 12 °F
